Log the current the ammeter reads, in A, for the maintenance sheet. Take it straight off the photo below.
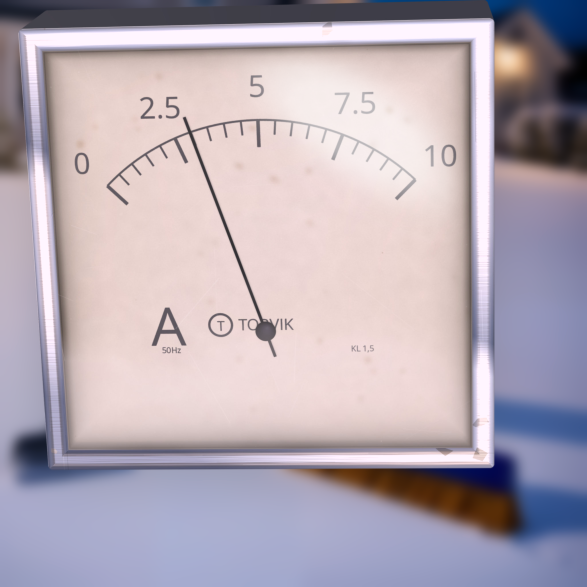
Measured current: 3 A
